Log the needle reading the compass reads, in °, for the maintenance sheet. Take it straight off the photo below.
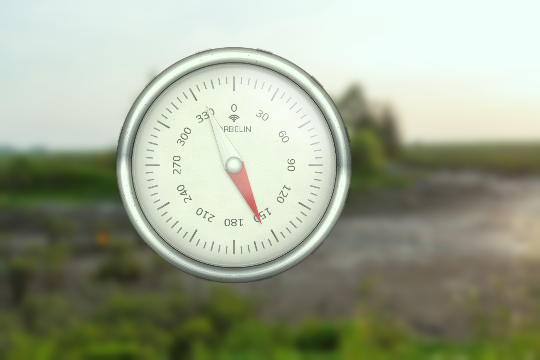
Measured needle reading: 155 °
